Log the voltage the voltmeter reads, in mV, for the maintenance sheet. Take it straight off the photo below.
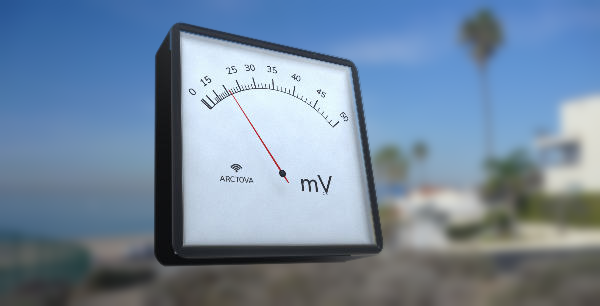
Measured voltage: 20 mV
